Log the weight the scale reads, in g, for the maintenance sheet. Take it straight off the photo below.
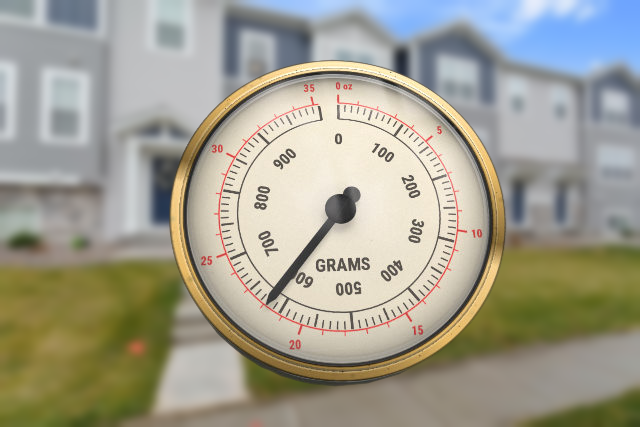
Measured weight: 620 g
